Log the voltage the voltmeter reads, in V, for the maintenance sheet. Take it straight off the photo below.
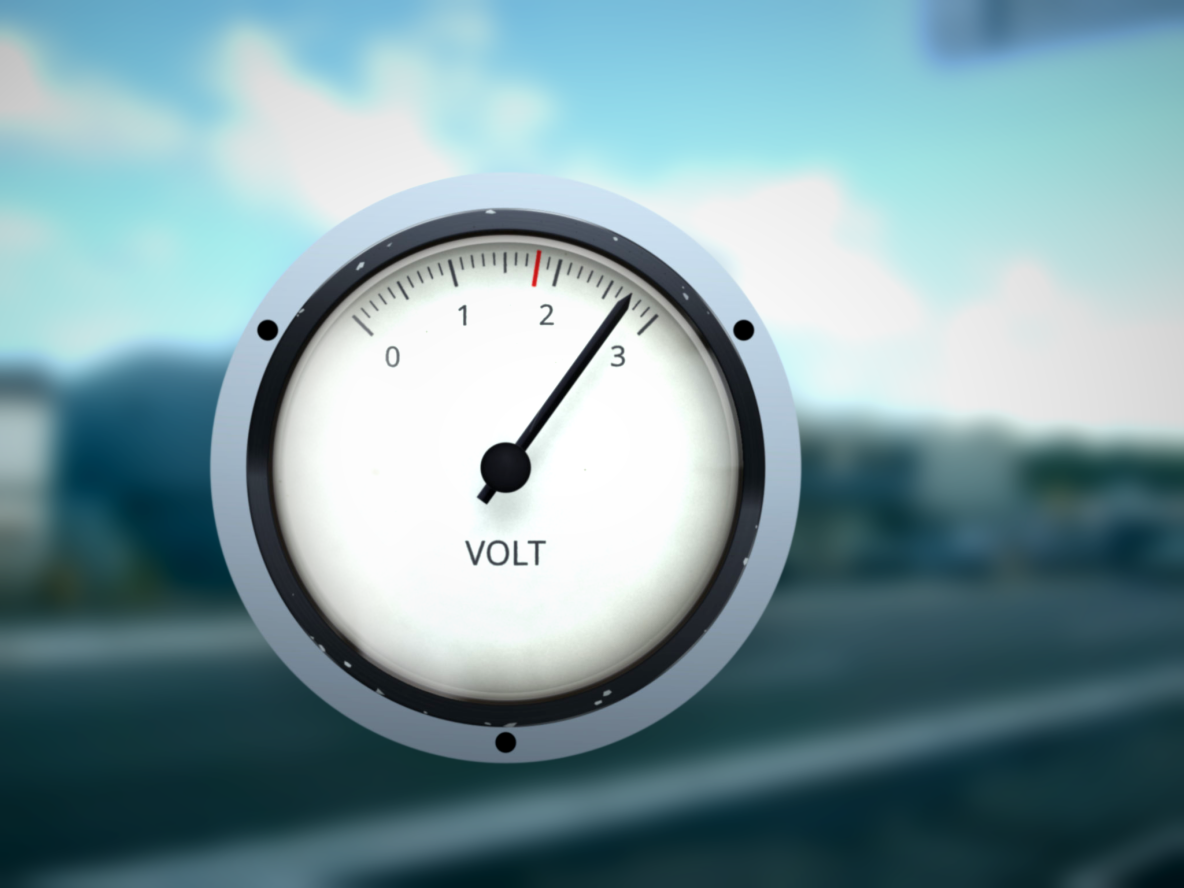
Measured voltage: 2.7 V
